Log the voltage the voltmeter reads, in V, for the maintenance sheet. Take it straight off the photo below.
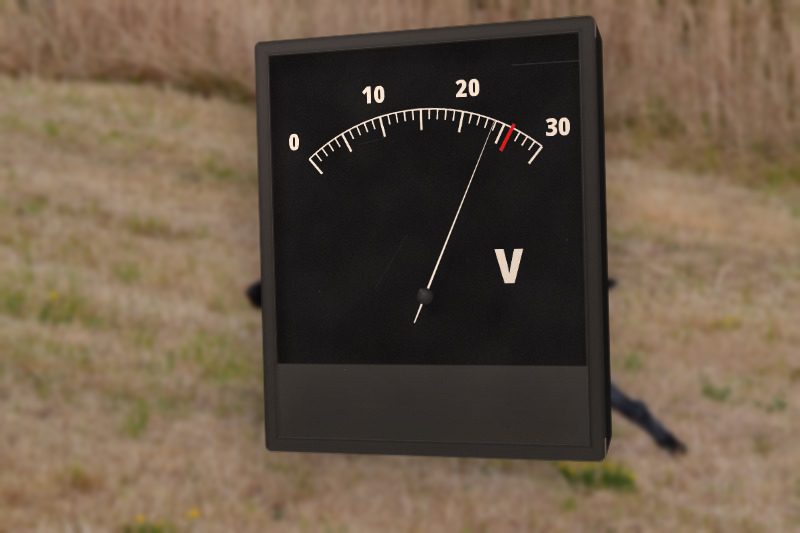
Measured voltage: 24 V
